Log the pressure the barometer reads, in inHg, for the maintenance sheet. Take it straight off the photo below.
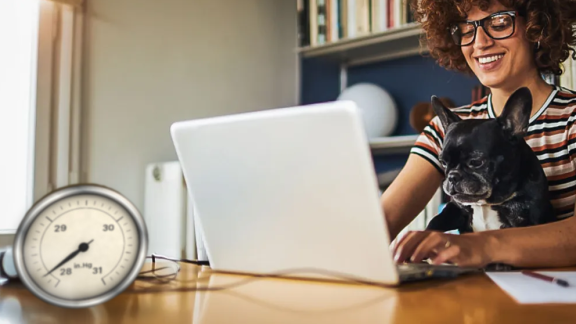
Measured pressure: 28.2 inHg
